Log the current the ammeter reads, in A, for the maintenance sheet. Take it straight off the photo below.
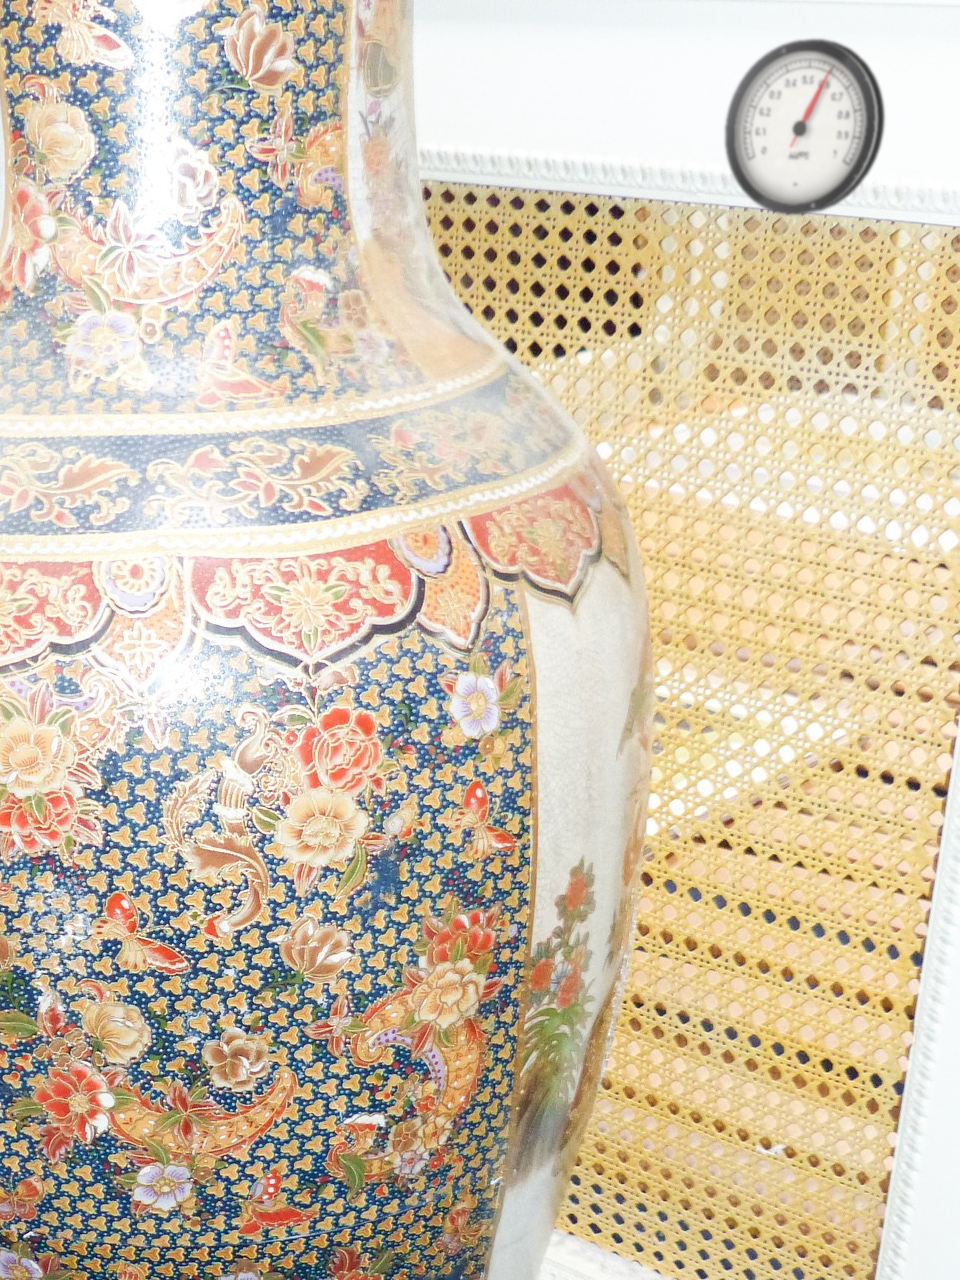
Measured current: 0.6 A
